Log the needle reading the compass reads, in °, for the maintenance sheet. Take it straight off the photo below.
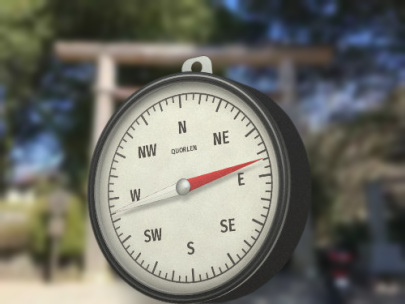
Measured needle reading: 80 °
